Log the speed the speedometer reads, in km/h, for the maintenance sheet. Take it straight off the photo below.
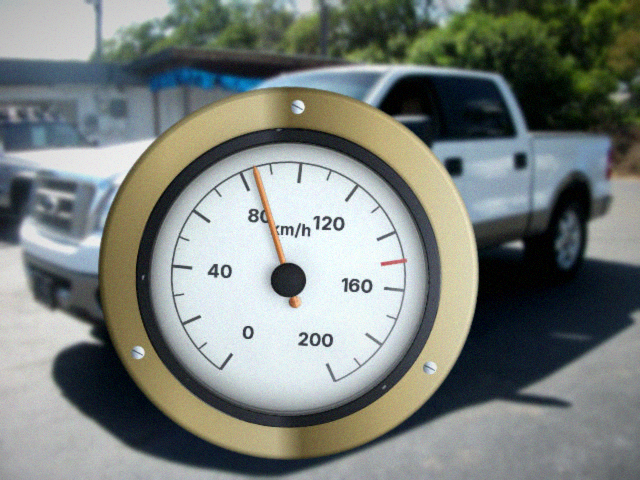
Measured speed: 85 km/h
